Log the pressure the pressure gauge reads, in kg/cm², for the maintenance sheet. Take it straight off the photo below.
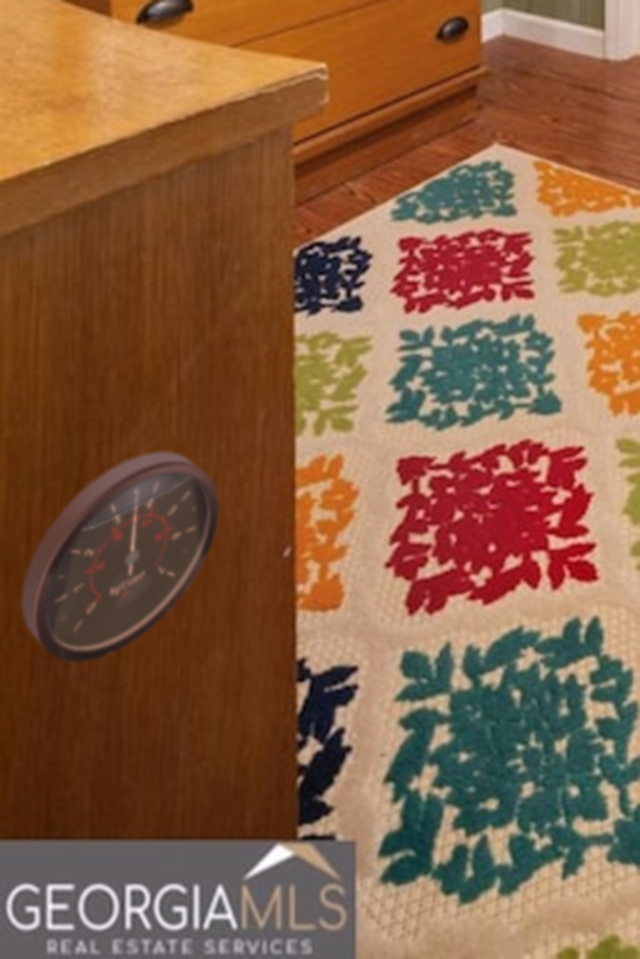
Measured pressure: 3.5 kg/cm²
